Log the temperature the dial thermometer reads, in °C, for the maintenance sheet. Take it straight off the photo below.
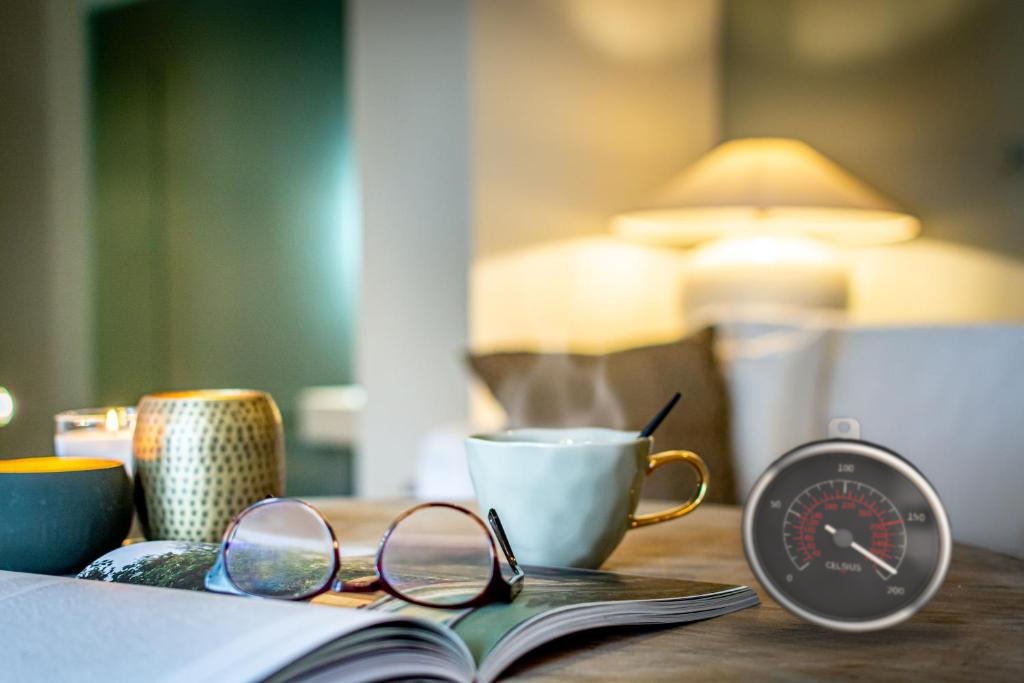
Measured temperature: 190 °C
